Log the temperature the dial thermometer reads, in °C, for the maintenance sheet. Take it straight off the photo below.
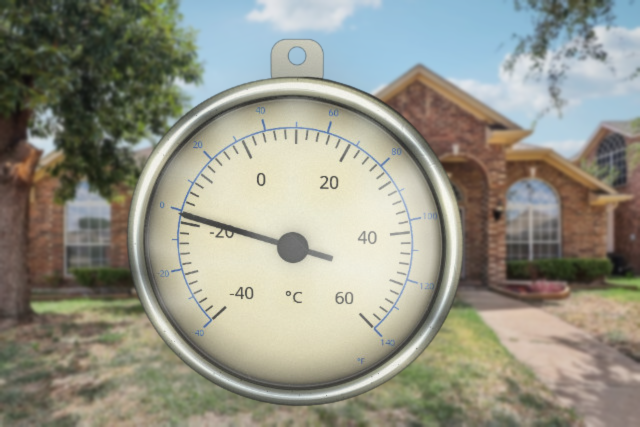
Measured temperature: -18 °C
